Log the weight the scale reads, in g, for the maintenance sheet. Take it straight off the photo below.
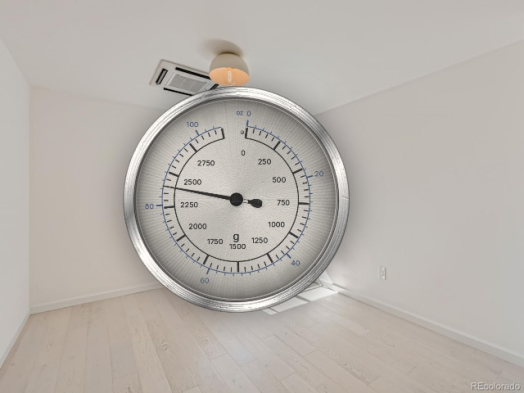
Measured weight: 2400 g
